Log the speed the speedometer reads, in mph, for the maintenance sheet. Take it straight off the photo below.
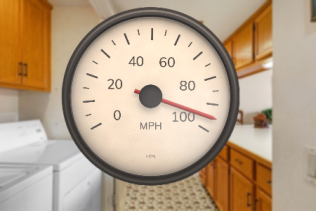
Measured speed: 95 mph
